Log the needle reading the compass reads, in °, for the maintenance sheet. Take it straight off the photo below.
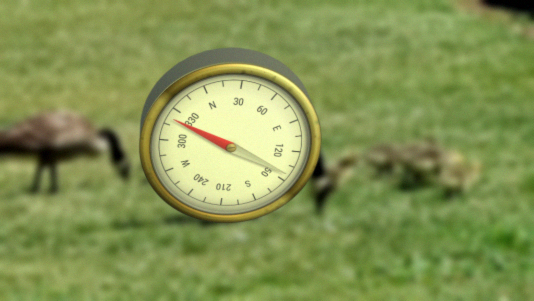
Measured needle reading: 322.5 °
